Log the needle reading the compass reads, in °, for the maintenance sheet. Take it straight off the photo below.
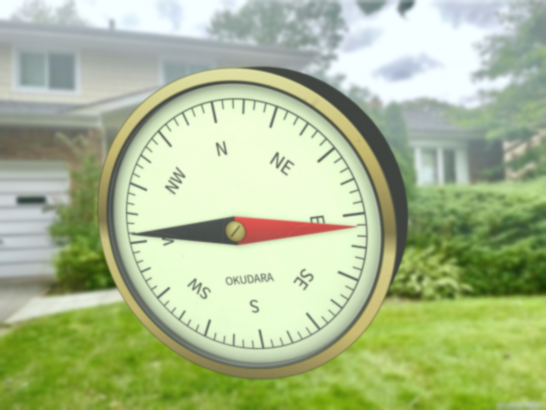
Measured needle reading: 95 °
